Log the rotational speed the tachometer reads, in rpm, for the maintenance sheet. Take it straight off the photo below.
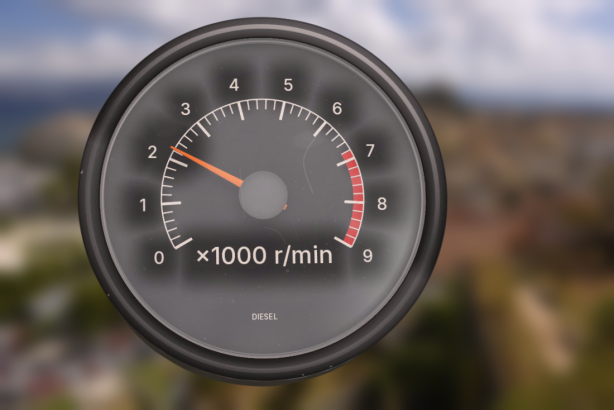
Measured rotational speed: 2200 rpm
